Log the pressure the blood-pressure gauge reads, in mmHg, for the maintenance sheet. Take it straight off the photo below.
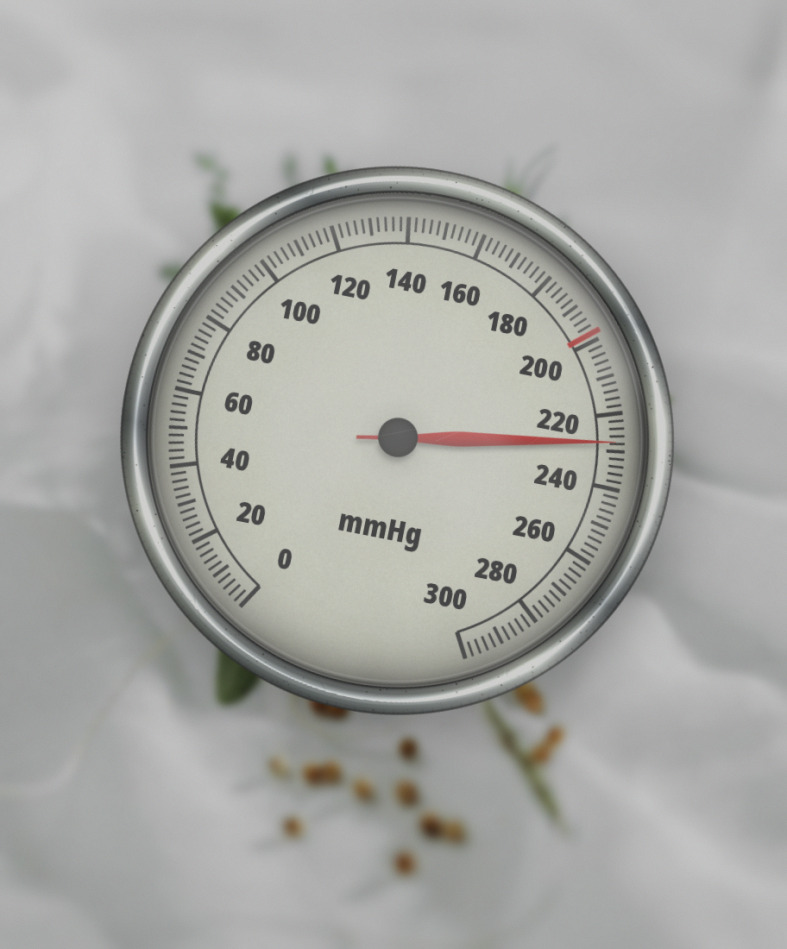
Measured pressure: 228 mmHg
